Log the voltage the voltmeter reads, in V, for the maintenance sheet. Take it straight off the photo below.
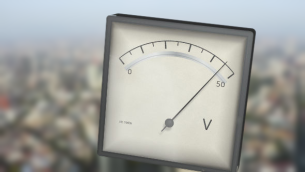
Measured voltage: 45 V
